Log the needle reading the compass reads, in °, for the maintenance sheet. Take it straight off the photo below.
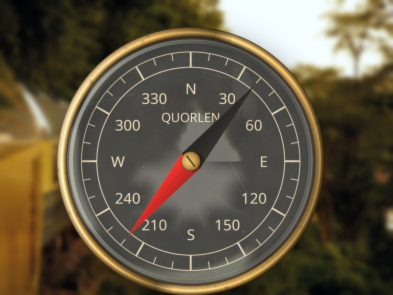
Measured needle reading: 220 °
